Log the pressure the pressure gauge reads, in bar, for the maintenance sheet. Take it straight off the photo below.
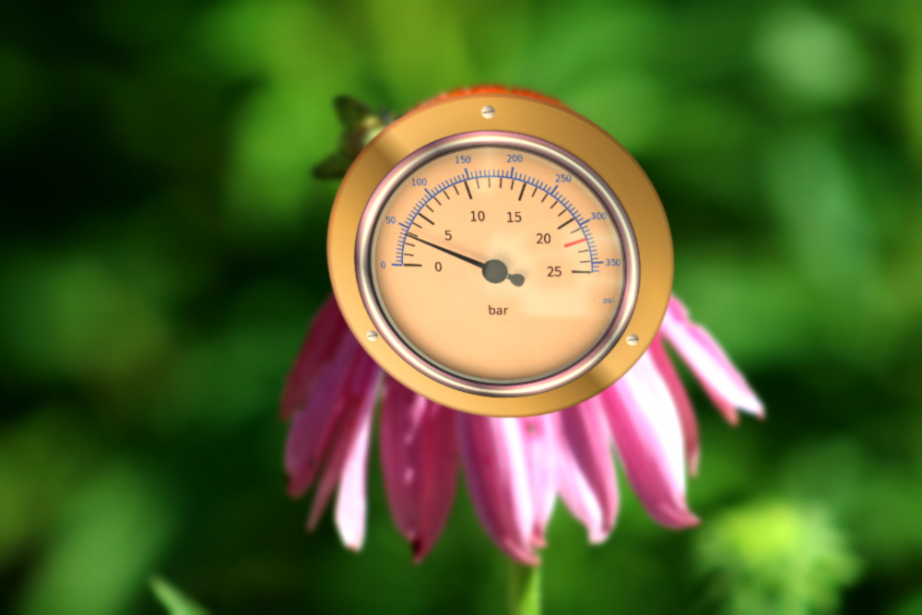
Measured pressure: 3 bar
